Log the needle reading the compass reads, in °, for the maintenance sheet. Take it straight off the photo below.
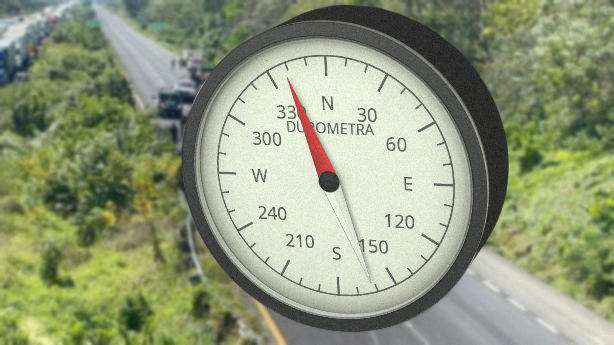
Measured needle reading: 340 °
